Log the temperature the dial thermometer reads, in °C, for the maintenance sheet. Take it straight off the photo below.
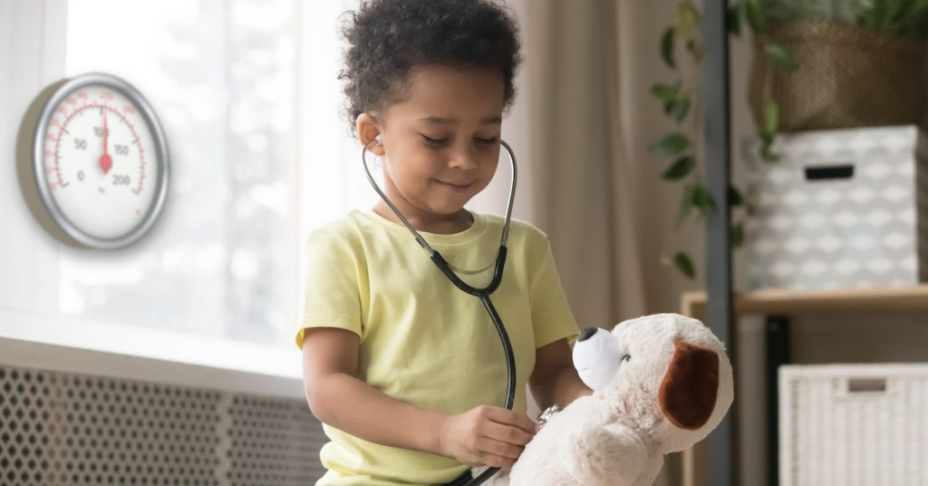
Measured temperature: 100 °C
